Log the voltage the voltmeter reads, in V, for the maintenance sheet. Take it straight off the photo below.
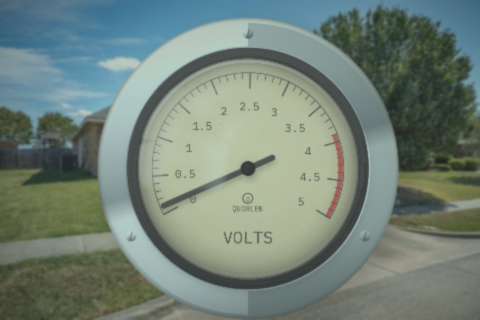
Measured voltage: 0.1 V
